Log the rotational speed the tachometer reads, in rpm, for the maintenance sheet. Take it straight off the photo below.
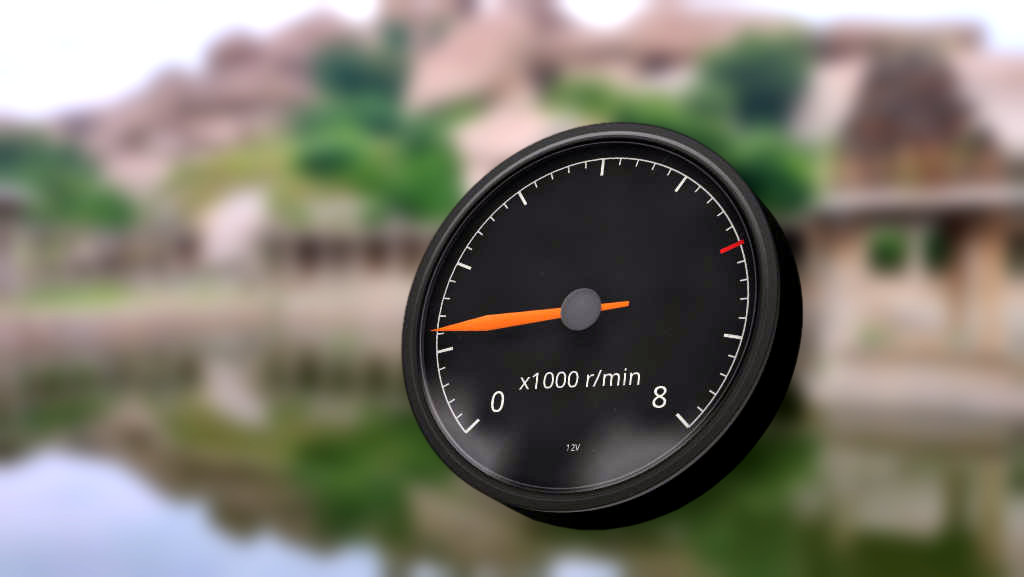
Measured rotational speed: 1200 rpm
